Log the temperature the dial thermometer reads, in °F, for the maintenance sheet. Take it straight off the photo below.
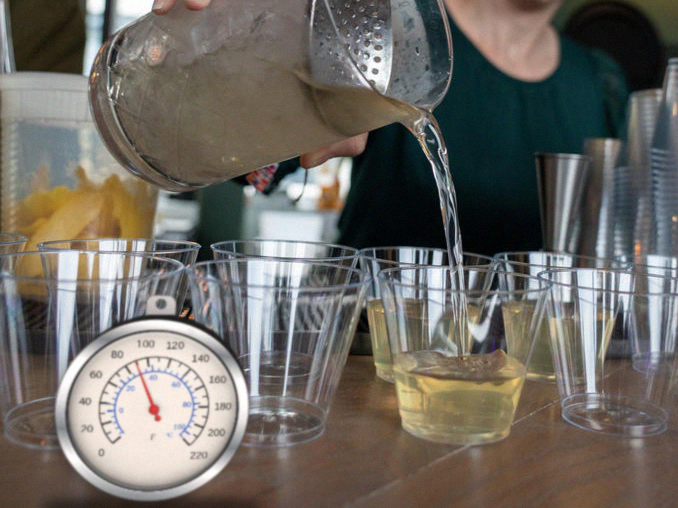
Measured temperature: 90 °F
